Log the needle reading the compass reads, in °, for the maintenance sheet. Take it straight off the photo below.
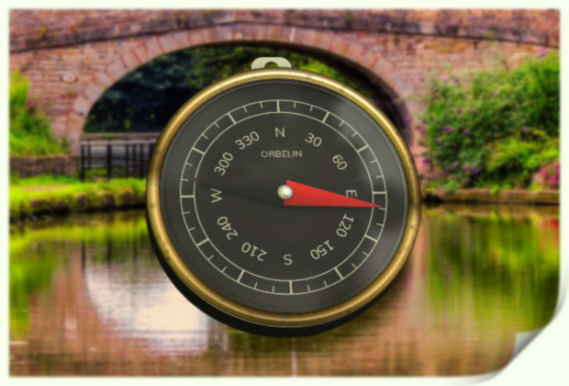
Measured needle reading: 100 °
